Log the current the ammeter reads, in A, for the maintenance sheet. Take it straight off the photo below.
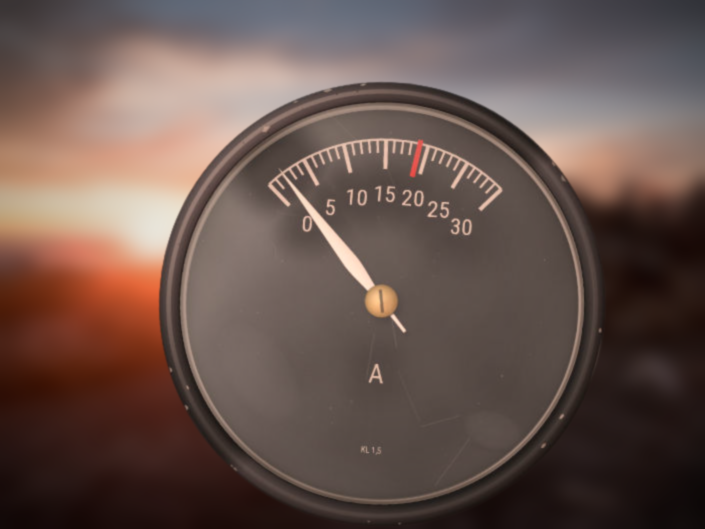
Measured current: 2 A
